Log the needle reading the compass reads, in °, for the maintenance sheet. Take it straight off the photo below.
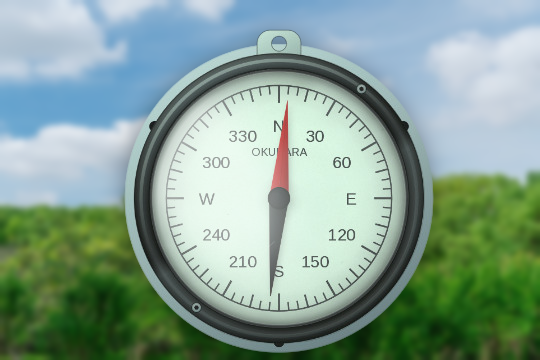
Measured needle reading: 5 °
